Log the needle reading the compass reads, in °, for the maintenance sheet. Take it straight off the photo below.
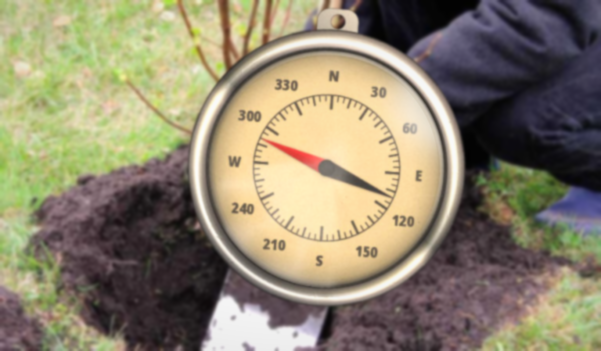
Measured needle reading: 290 °
